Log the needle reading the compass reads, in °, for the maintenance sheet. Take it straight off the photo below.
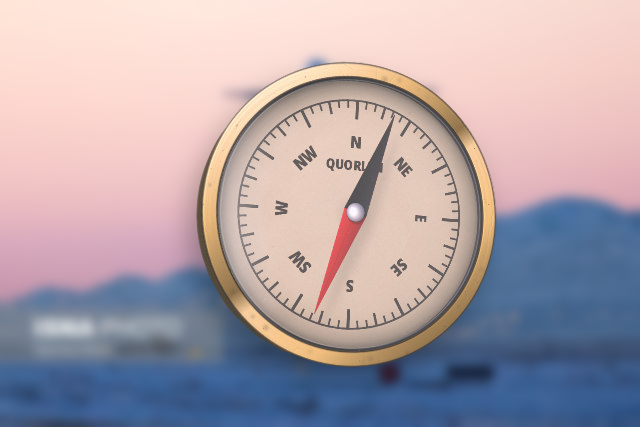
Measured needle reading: 200 °
